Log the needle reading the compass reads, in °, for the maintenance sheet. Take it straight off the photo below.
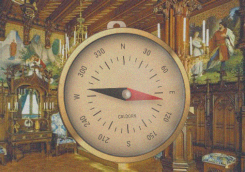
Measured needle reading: 100 °
